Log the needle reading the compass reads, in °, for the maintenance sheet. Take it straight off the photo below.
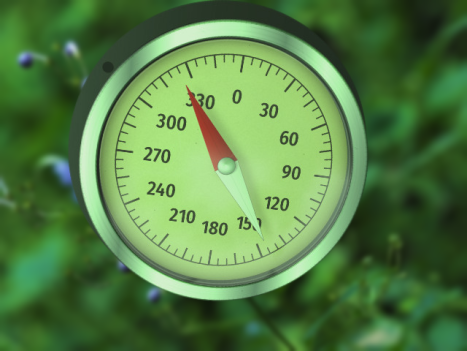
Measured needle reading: 325 °
